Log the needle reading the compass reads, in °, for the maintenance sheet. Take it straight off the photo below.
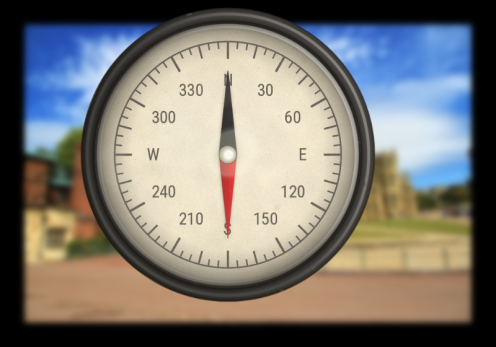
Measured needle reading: 180 °
